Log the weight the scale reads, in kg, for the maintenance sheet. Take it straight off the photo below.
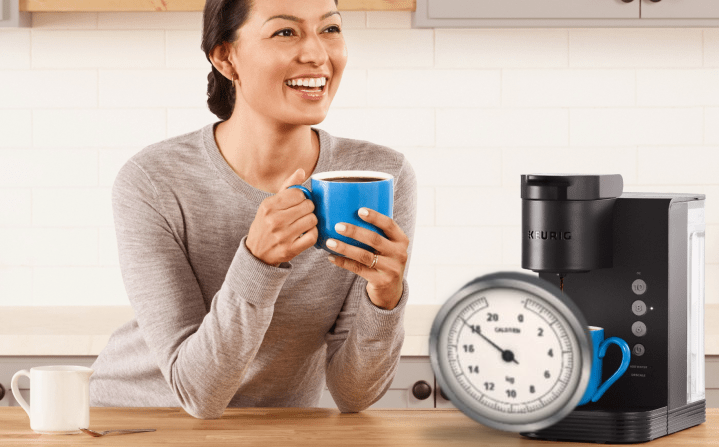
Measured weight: 18 kg
